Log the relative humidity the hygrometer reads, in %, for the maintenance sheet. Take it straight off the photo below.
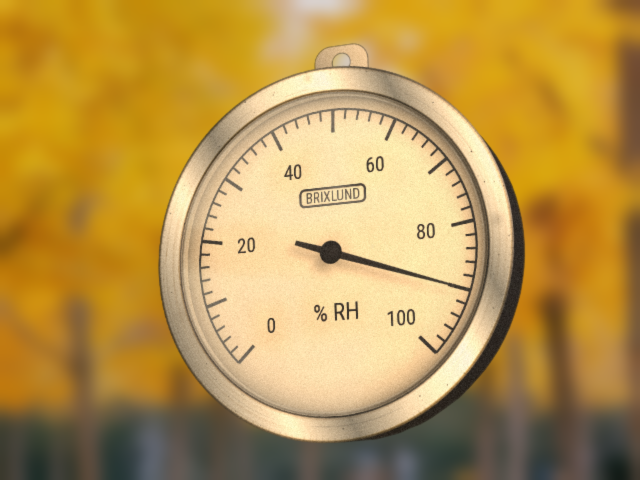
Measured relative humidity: 90 %
